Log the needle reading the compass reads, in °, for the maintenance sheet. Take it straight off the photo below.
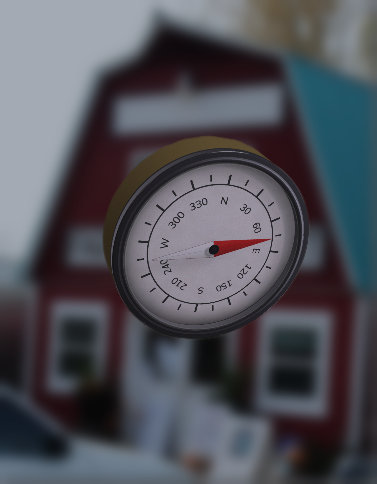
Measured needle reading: 75 °
